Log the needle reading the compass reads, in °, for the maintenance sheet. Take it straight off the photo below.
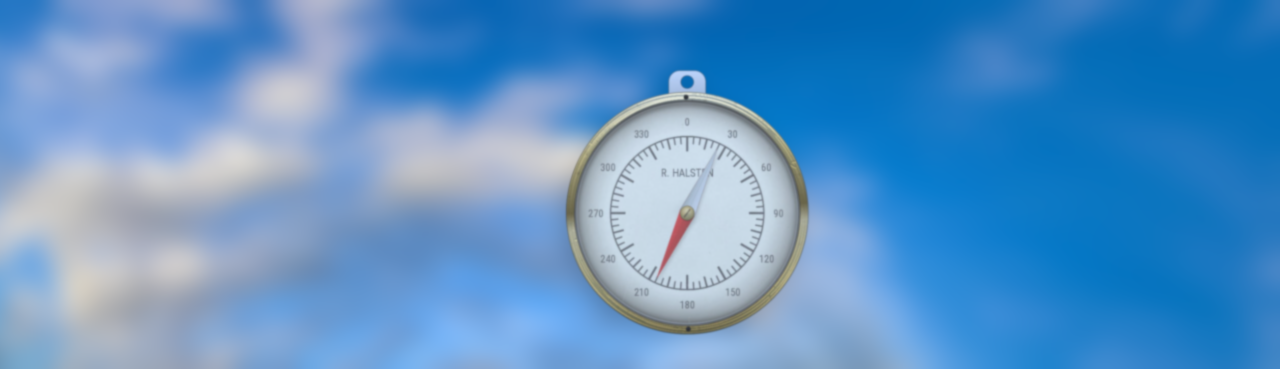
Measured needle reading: 205 °
